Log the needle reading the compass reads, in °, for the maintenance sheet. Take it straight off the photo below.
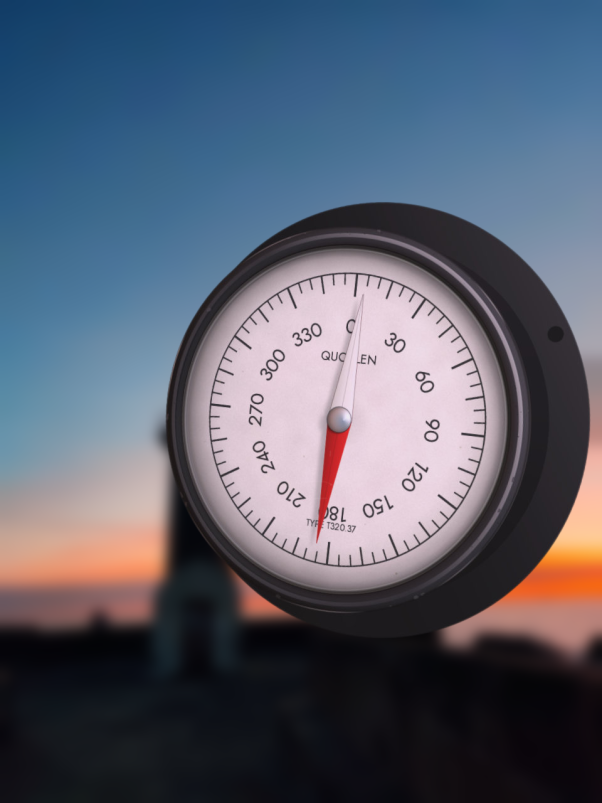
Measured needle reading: 185 °
